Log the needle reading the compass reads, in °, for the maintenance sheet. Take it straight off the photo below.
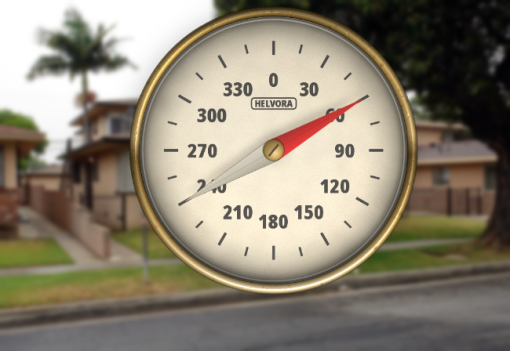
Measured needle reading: 60 °
